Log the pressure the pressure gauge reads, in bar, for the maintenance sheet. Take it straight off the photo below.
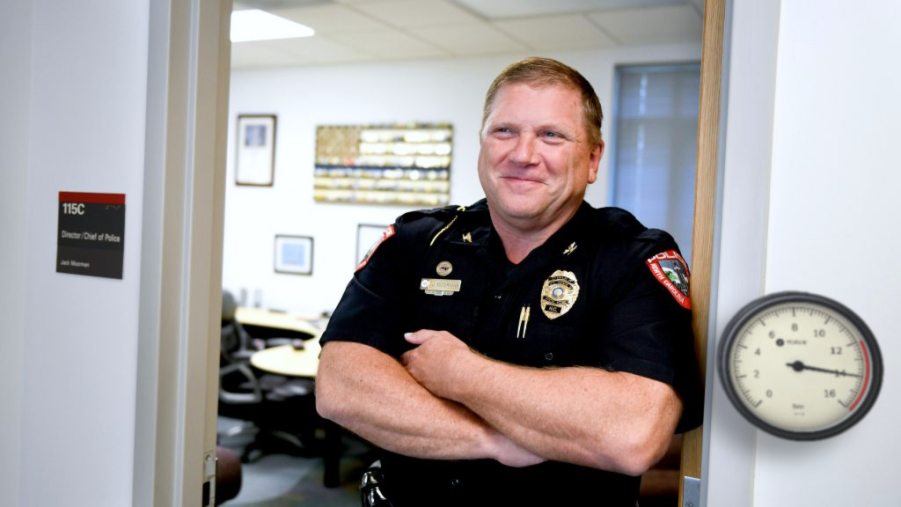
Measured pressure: 14 bar
